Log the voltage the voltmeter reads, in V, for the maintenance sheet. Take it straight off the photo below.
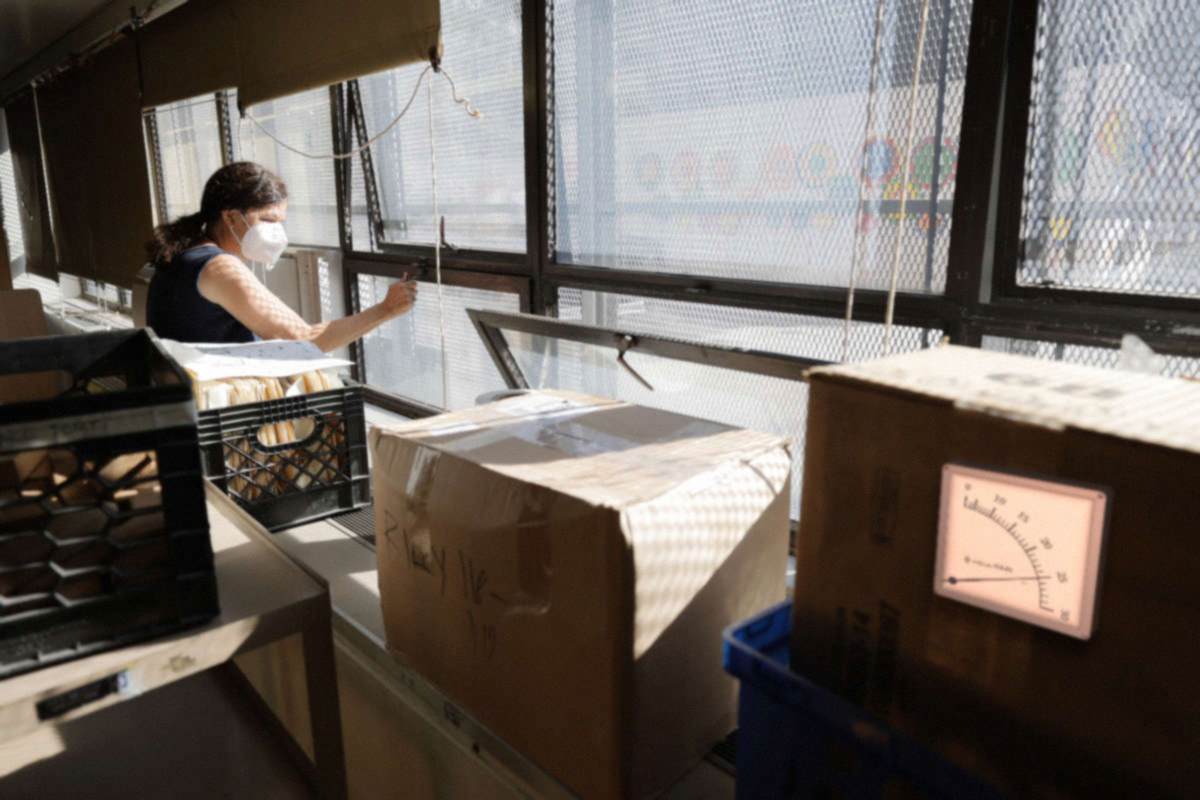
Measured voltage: 25 V
